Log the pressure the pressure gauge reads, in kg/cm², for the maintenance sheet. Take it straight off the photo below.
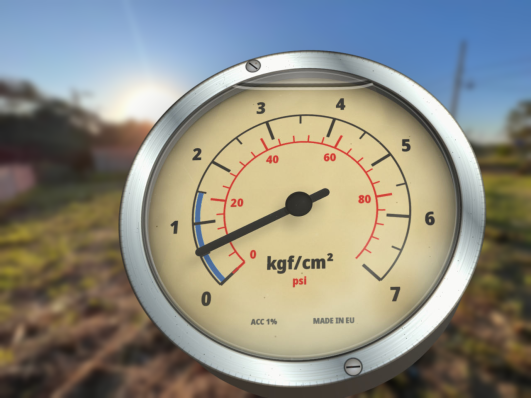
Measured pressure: 0.5 kg/cm²
